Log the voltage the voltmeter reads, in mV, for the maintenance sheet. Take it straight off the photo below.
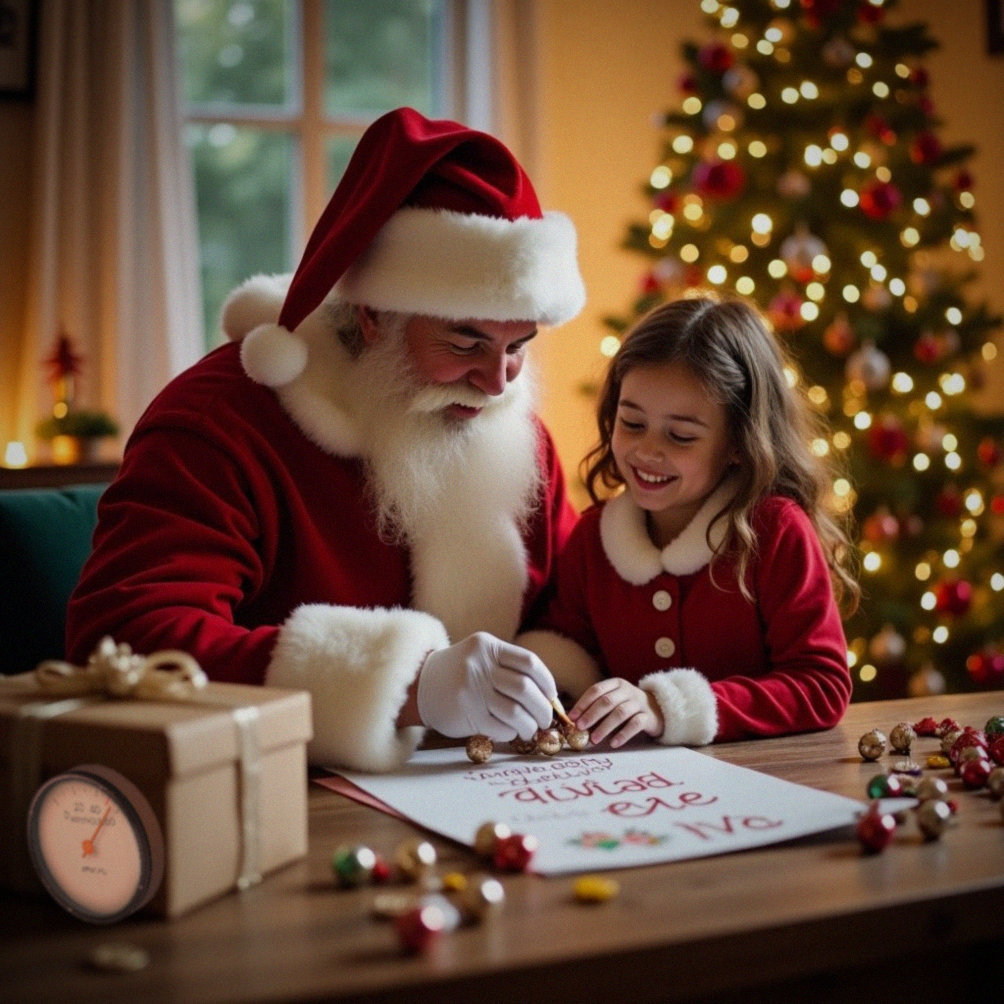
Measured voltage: 55 mV
